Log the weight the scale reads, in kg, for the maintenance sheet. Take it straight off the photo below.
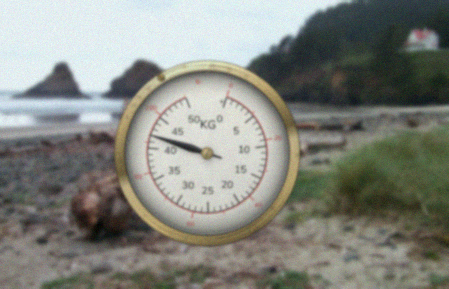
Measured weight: 42 kg
